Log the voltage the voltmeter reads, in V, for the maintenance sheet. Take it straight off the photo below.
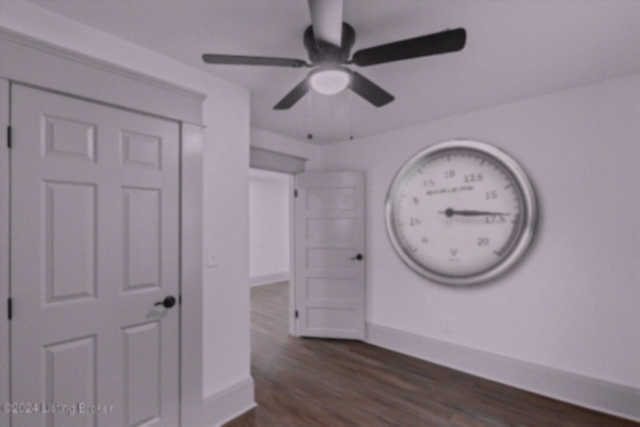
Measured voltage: 17 V
